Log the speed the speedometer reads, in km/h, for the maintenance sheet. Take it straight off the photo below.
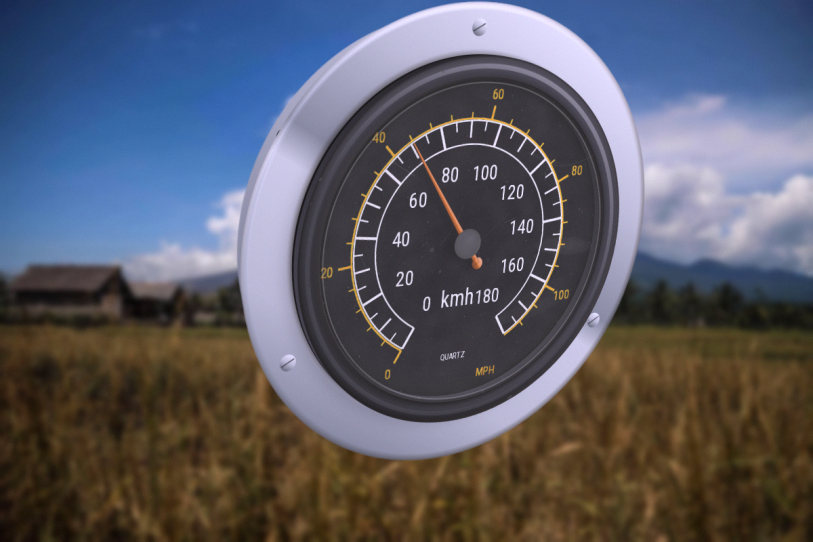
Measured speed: 70 km/h
